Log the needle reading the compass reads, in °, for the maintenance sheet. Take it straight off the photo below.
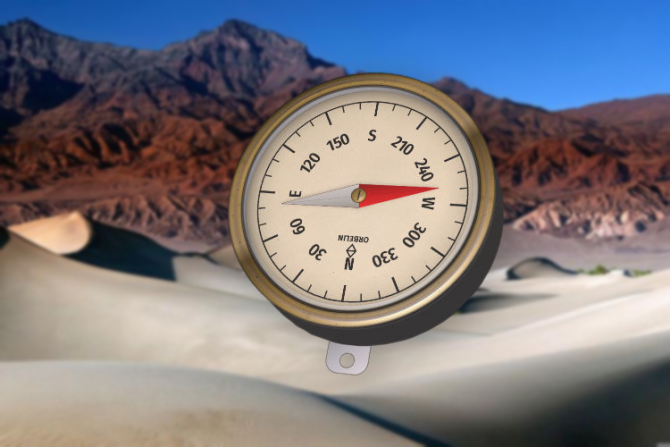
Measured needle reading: 260 °
